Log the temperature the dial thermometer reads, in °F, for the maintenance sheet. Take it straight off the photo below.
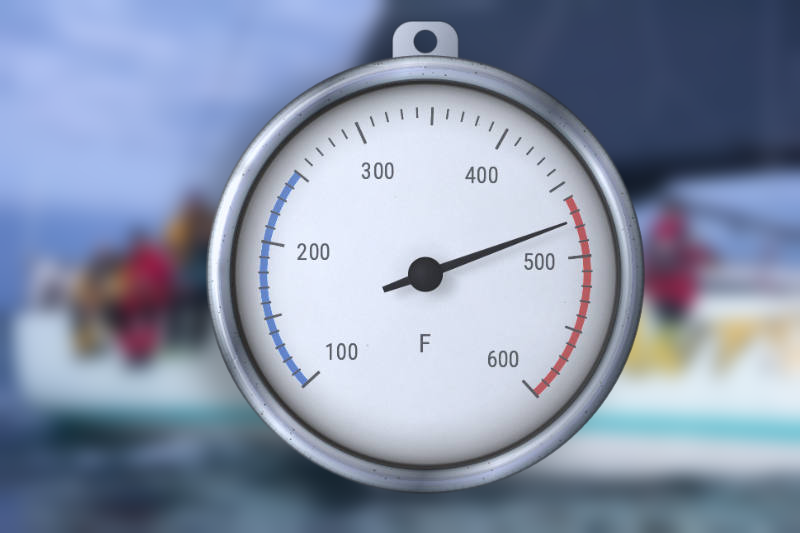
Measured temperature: 475 °F
